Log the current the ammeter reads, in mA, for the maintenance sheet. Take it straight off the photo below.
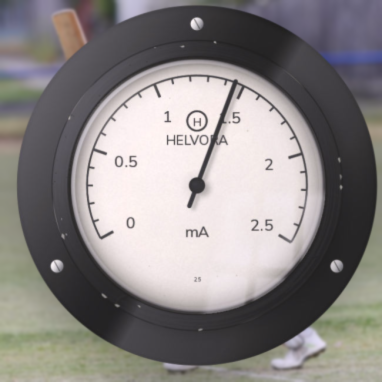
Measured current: 1.45 mA
